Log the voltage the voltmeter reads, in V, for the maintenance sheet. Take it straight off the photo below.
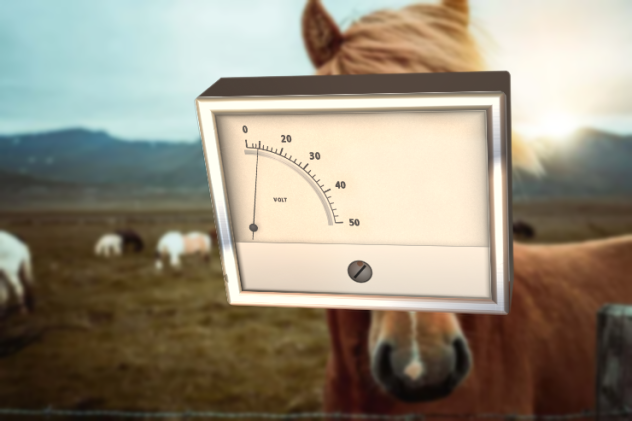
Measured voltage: 10 V
